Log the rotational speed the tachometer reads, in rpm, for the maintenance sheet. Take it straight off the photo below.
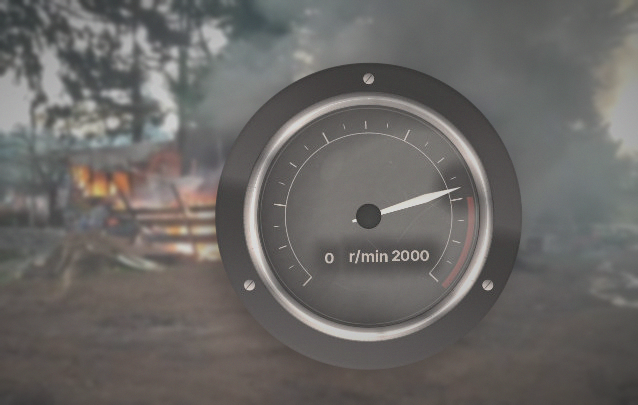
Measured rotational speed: 1550 rpm
